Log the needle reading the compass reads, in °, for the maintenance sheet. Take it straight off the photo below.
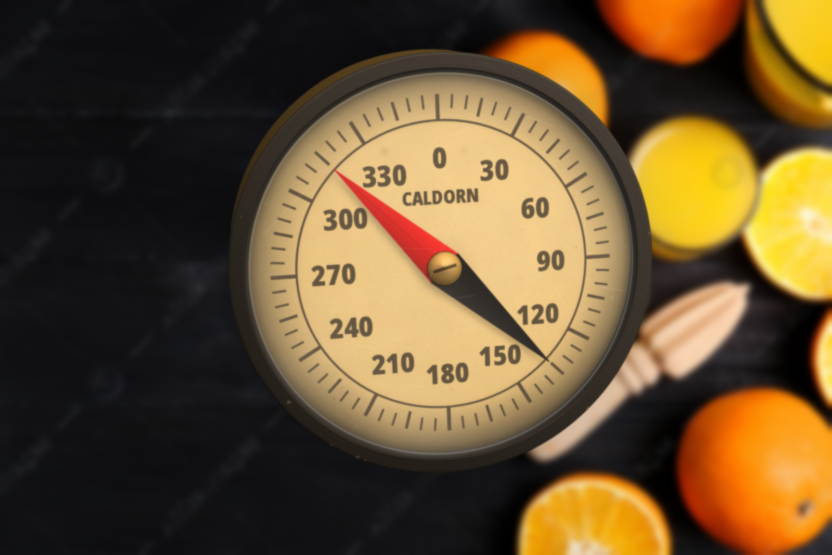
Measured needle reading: 315 °
